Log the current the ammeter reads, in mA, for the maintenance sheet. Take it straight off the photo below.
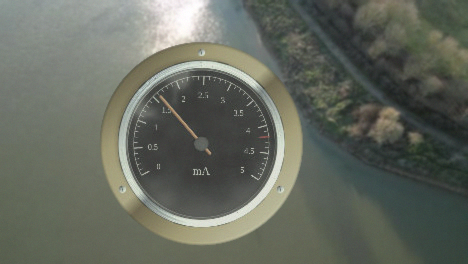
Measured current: 1.6 mA
